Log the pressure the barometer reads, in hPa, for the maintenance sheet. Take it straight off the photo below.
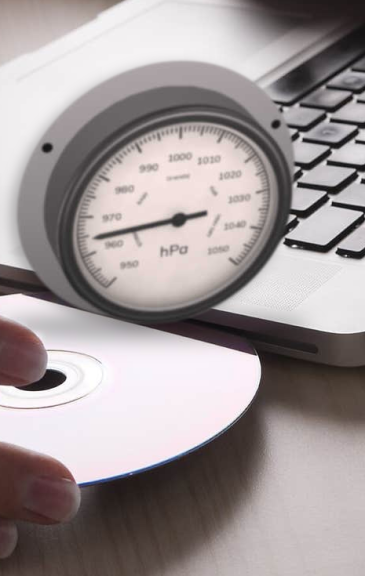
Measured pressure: 965 hPa
